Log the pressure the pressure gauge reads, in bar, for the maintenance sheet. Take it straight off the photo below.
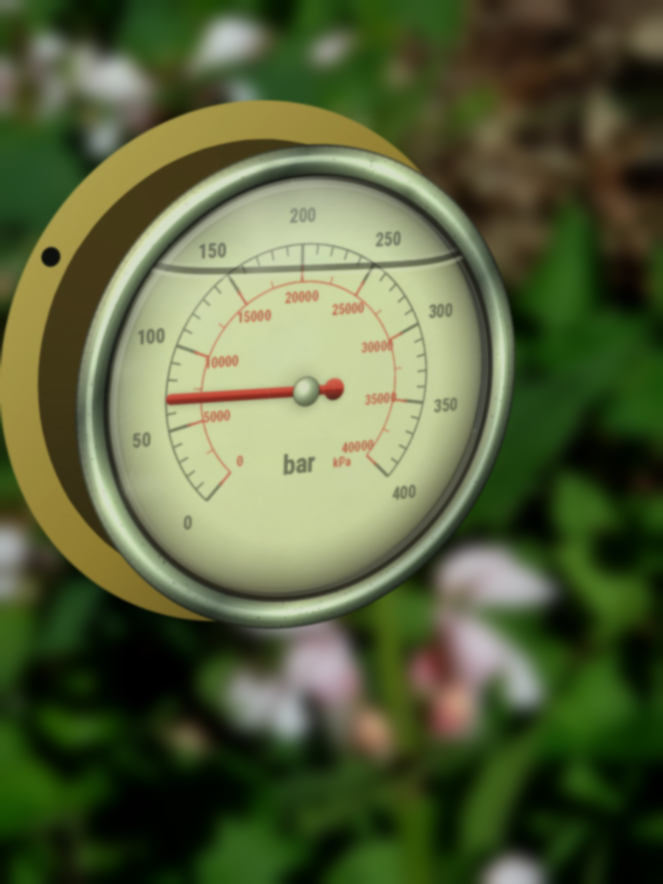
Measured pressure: 70 bar
